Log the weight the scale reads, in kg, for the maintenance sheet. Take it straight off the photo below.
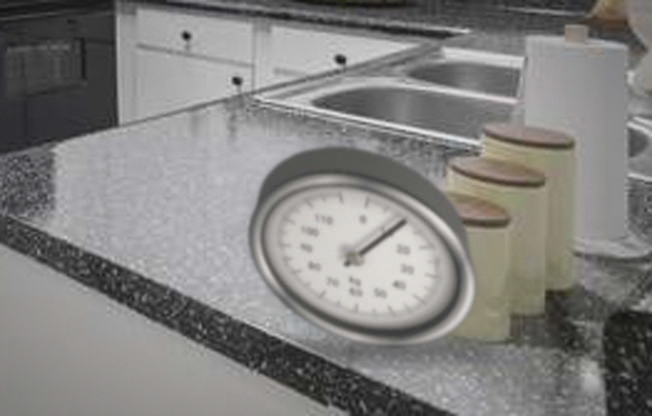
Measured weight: 10 kg
